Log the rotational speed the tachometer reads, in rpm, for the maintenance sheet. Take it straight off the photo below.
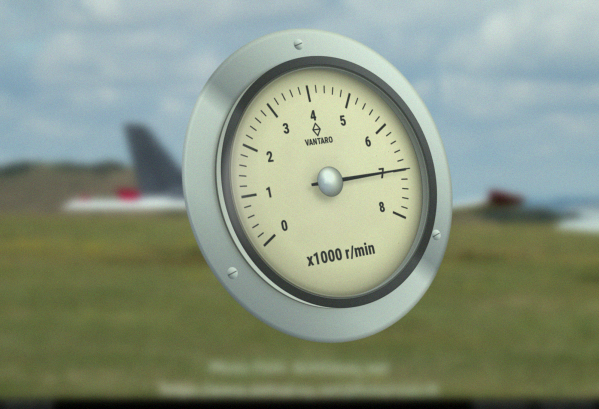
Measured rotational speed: 7000 rpm
